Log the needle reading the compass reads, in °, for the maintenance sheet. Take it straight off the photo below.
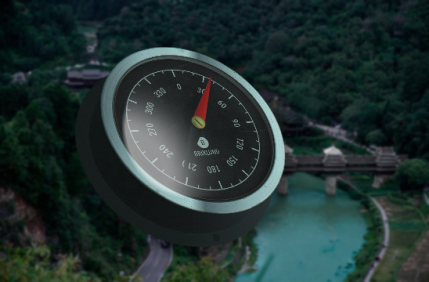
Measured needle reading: 35 °
